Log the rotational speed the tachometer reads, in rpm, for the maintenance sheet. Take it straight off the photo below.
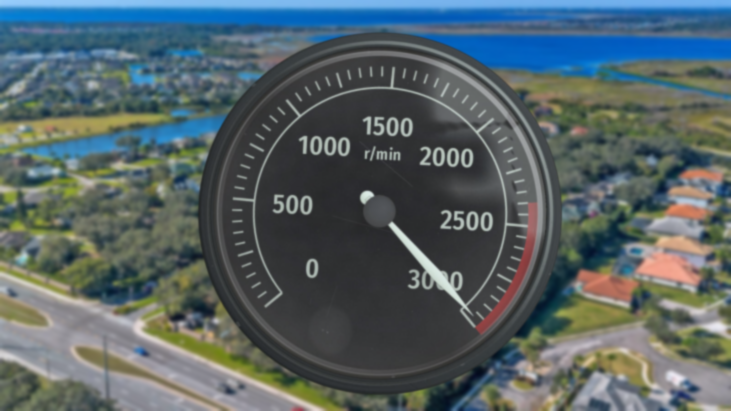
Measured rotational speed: 2975 rpm
